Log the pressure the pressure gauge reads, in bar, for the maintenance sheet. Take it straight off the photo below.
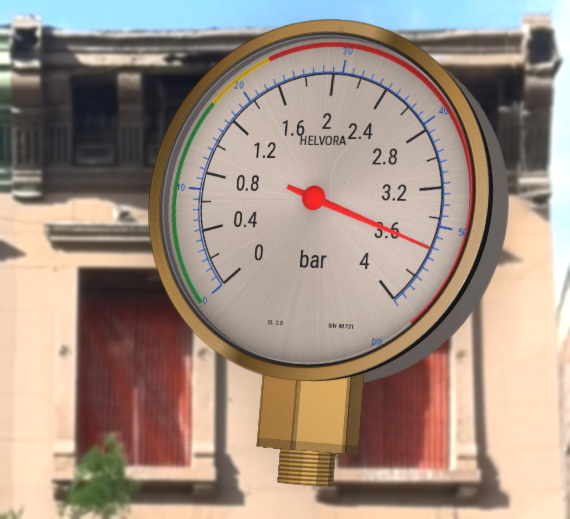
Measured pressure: 3.6 bar
